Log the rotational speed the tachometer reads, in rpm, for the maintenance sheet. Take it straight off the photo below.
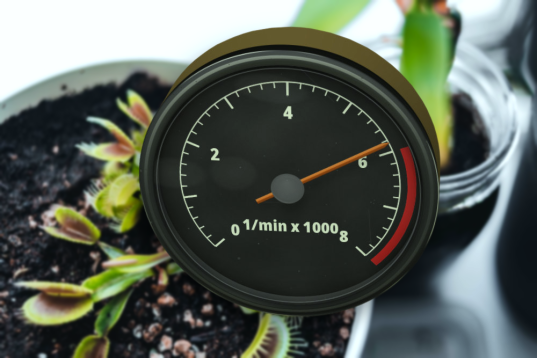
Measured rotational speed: 5800 rpm
